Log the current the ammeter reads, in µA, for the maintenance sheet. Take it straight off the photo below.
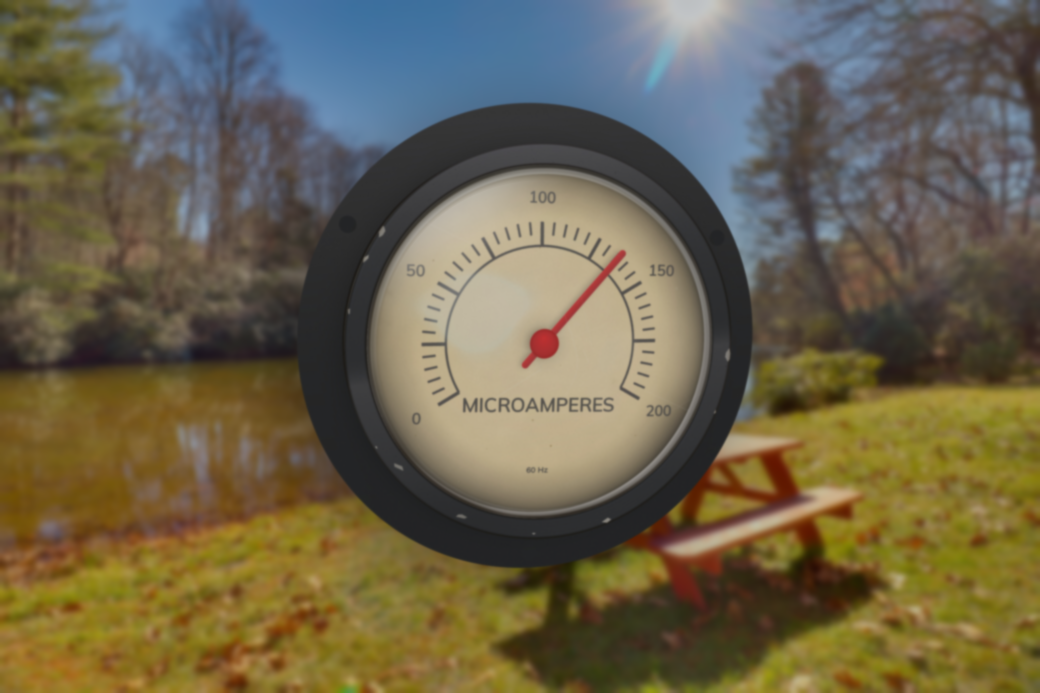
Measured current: 135 µA
